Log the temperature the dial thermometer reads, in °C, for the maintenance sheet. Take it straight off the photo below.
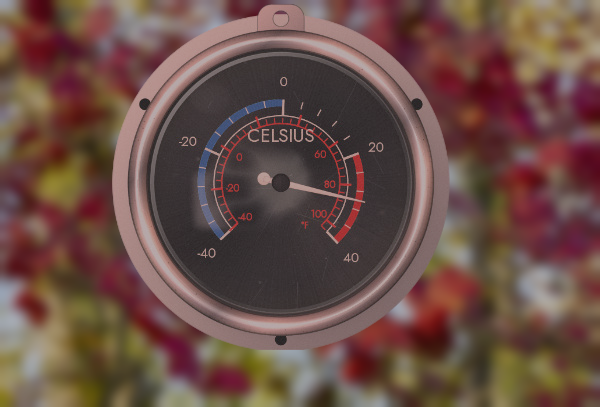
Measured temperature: 30 °C
